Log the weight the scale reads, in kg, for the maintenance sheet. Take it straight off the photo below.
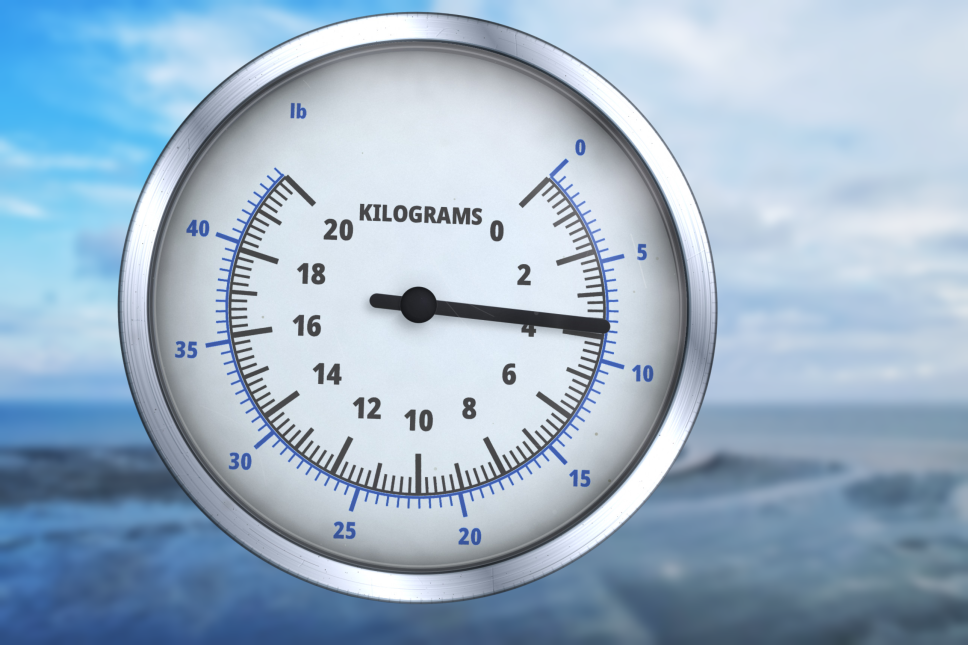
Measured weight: 3.8 kg
